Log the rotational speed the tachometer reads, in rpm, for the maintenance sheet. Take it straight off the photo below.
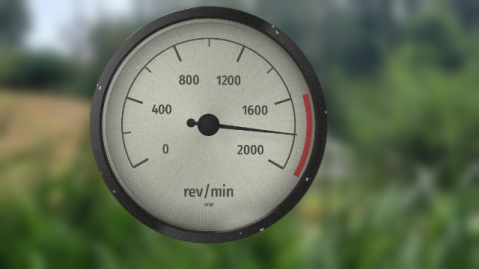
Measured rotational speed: 1800 rpm
